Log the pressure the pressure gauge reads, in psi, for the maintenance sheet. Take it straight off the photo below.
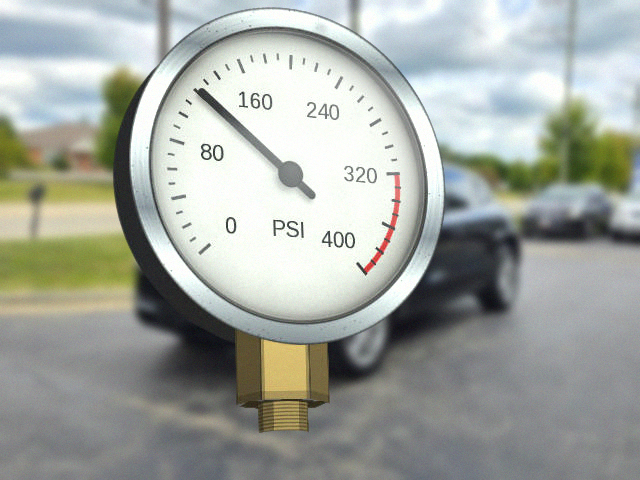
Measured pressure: 120 psi
